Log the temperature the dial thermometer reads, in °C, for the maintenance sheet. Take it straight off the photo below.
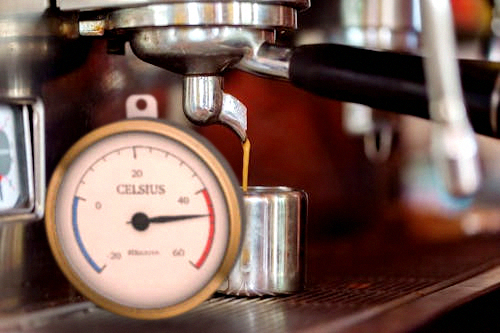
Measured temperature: 46 °C
